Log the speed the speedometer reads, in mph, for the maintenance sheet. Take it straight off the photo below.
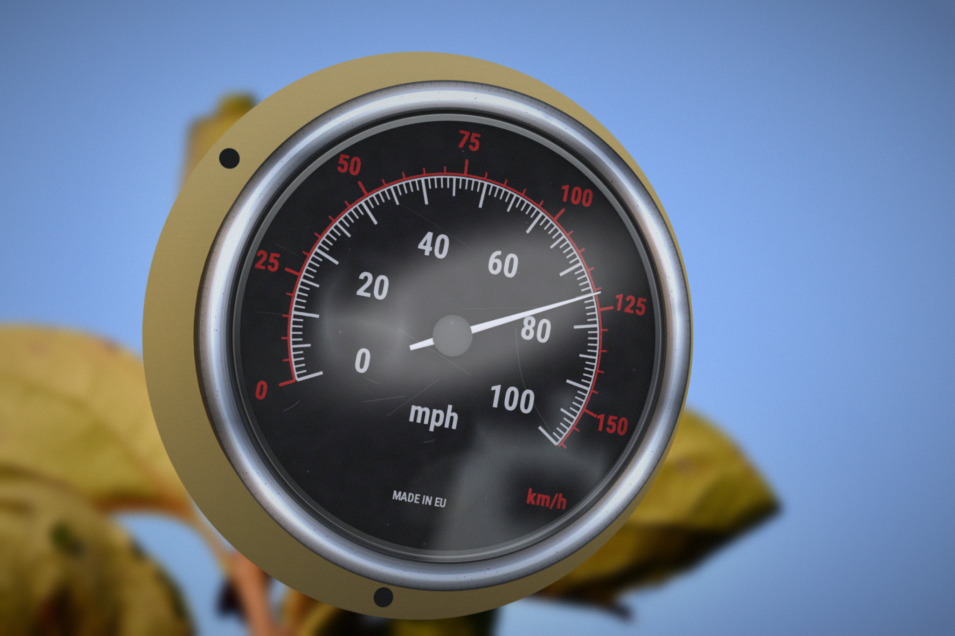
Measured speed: 75 mph
